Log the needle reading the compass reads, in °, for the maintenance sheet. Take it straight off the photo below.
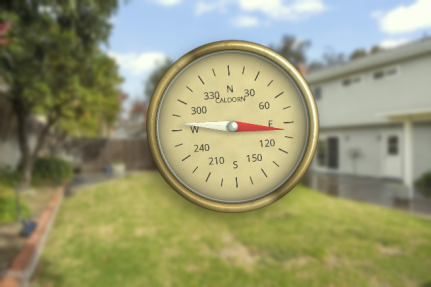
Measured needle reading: 97.5 °
